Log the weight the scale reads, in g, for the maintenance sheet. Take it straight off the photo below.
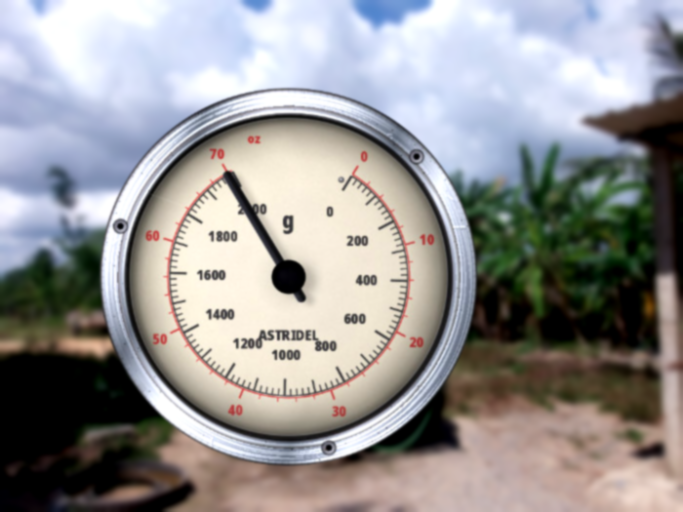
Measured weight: 1980 g
